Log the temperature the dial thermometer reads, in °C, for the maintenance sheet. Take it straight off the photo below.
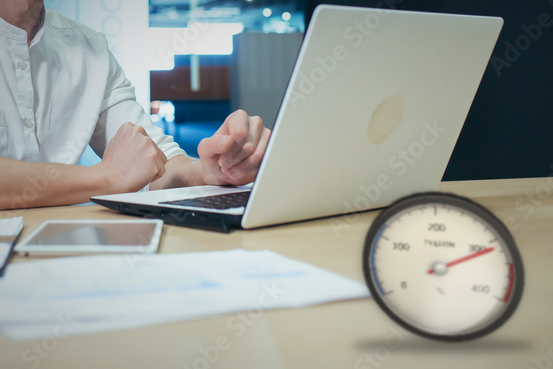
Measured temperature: 310 °C
